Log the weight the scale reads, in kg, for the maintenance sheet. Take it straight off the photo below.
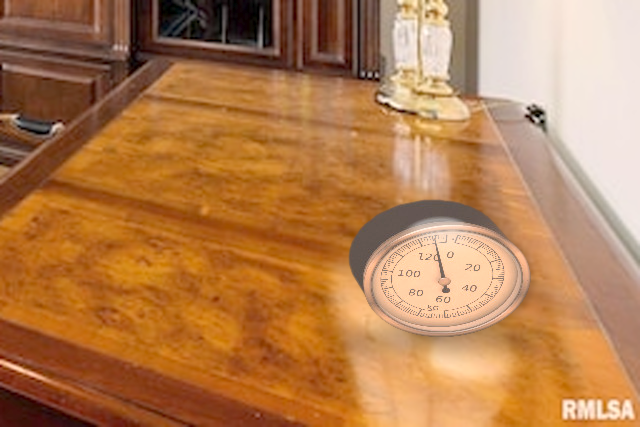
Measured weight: 125 kg
